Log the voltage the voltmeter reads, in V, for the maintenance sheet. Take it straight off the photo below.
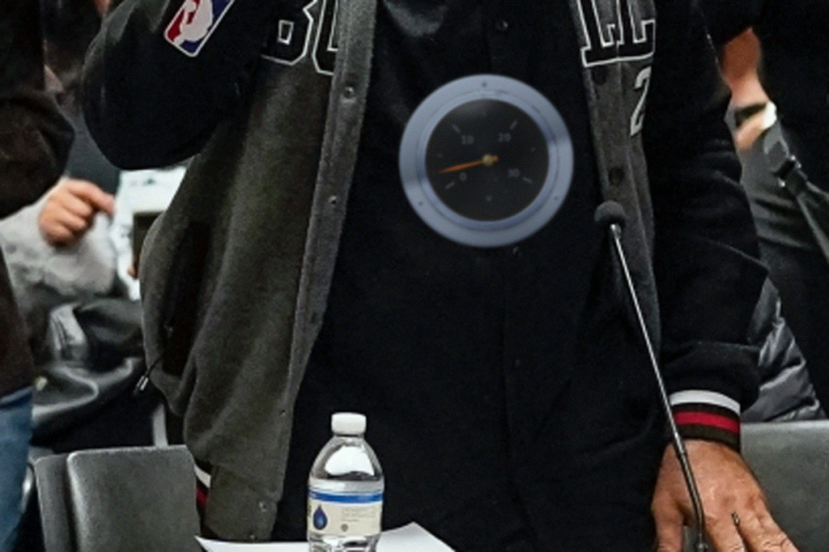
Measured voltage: 2.5 V
